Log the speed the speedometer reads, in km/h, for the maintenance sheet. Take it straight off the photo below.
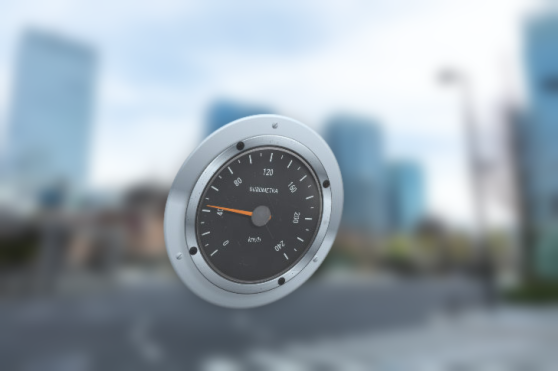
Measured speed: 45 km/h
